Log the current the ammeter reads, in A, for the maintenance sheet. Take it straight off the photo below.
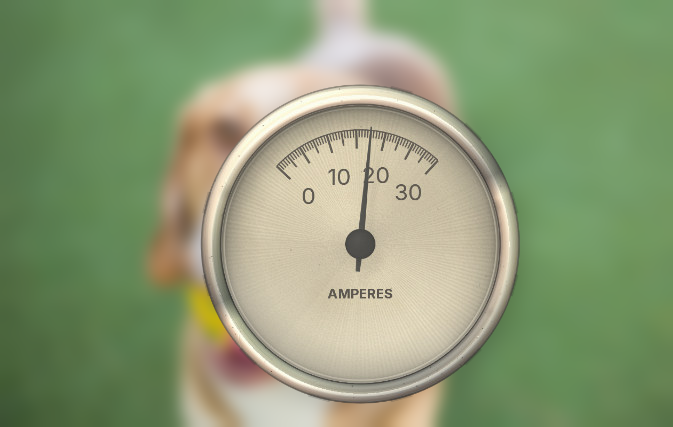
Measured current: 17.5 A
